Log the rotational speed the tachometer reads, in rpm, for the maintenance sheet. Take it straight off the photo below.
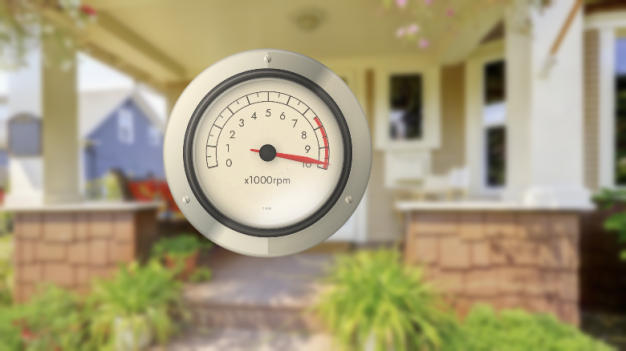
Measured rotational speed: 9750 rpm
